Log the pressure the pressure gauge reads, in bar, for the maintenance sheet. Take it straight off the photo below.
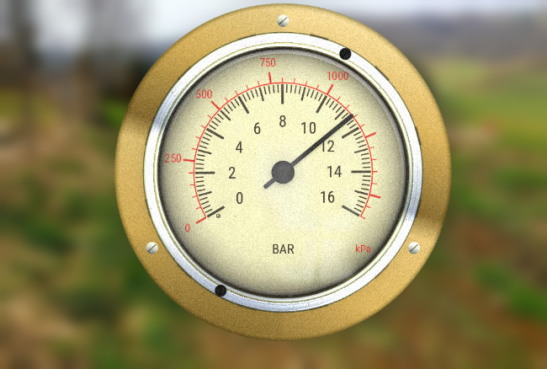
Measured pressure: 11.4 bar
